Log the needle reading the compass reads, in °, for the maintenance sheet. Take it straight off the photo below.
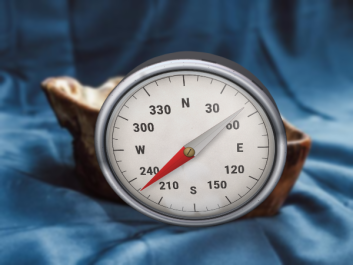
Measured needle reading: 230 °
